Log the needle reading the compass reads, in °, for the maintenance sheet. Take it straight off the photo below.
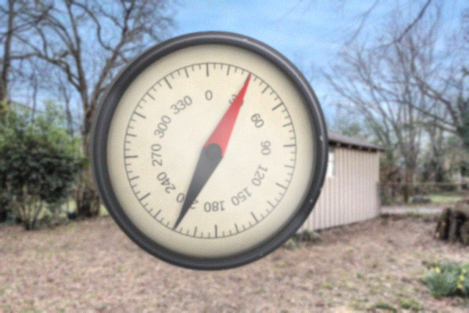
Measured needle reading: 30 °
